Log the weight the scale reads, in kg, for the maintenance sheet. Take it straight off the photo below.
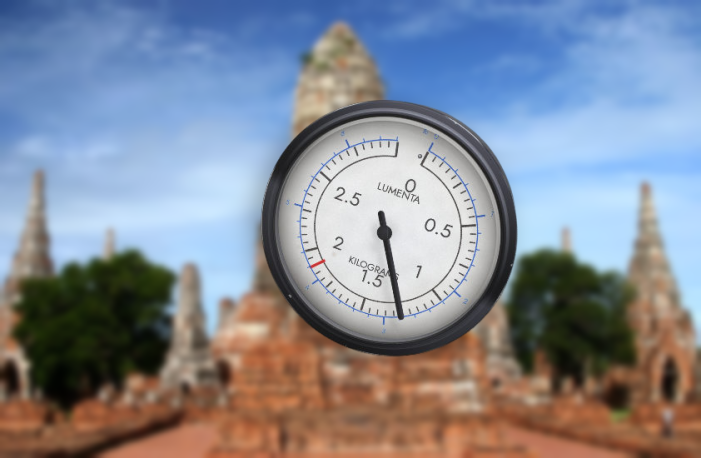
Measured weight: 1.25 kg
